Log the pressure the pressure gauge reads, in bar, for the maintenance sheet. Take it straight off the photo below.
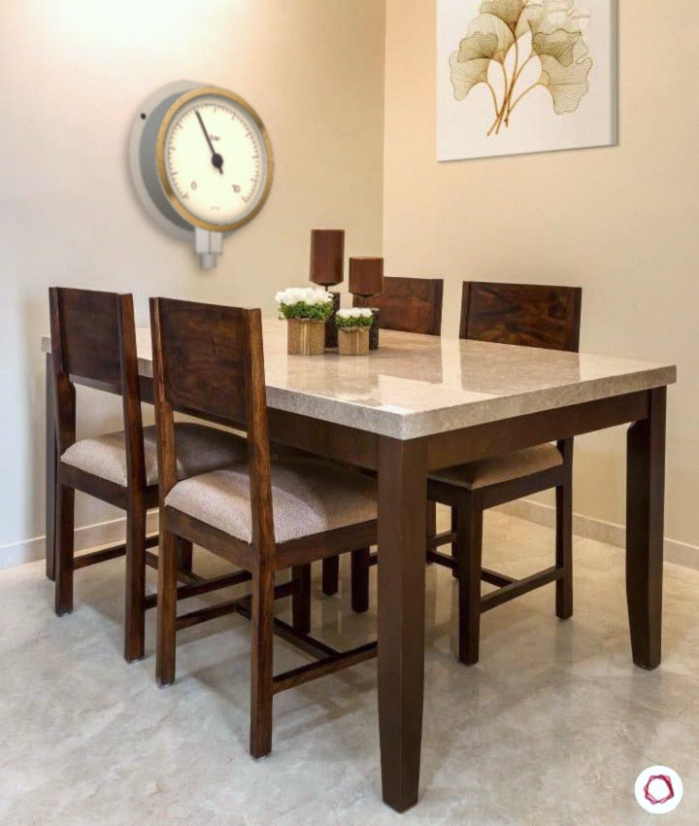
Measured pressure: 4 bar
